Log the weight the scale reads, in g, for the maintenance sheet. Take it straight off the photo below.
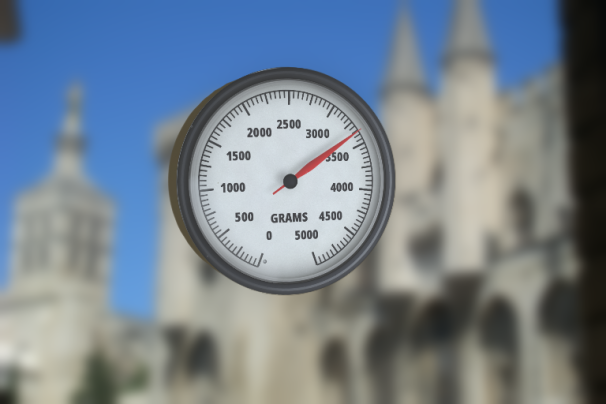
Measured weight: 3350 g
